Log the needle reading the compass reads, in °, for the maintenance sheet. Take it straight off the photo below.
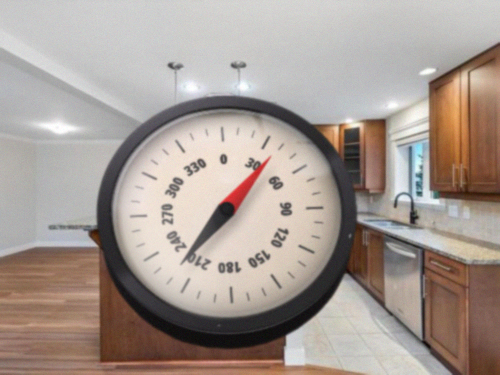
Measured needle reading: 40 °
